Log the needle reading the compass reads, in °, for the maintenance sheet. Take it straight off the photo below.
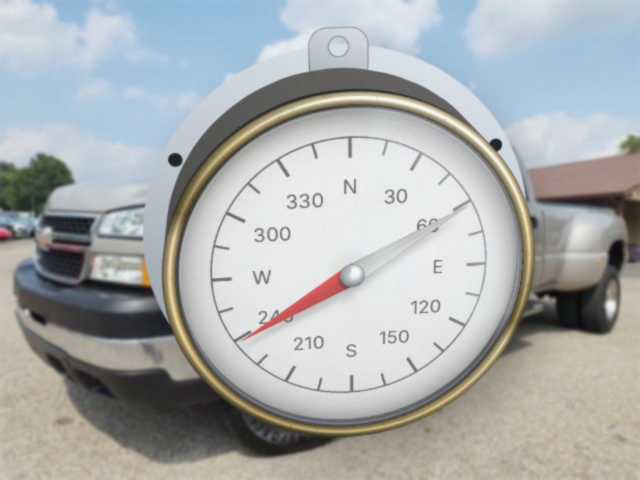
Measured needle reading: 240 °
